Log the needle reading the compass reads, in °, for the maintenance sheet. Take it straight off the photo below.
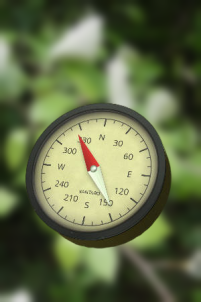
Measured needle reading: 325 °
